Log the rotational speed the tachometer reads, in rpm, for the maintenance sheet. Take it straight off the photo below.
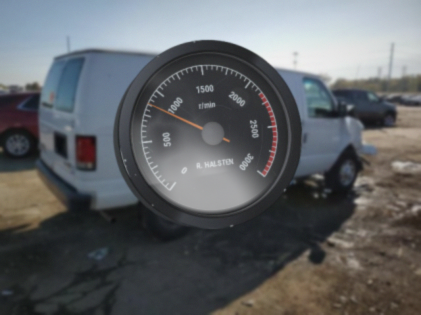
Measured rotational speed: 850 rpm
